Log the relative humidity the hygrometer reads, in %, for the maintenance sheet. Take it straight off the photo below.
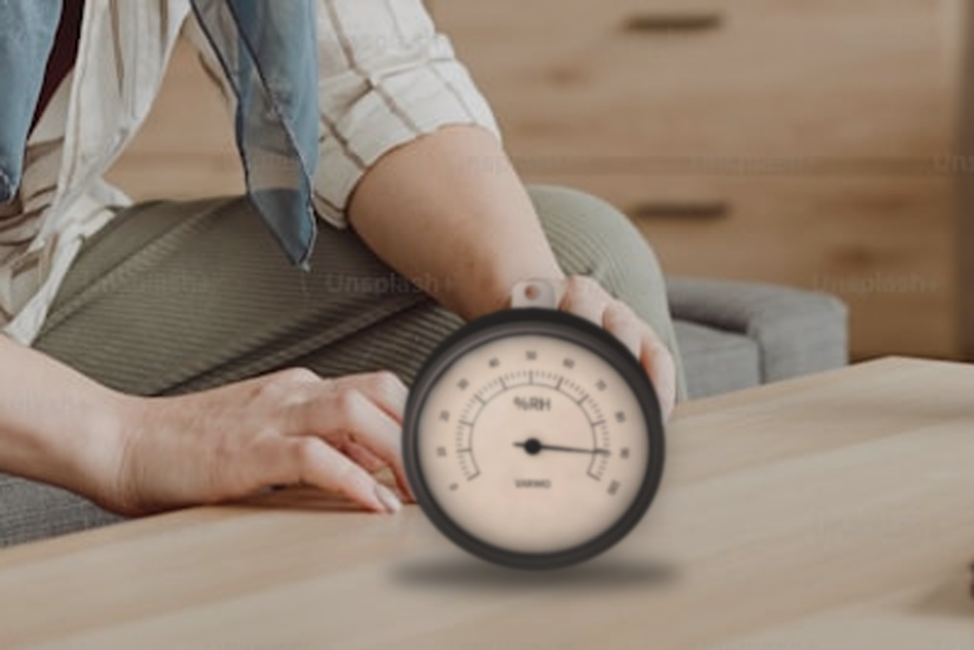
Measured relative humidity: 90 %
